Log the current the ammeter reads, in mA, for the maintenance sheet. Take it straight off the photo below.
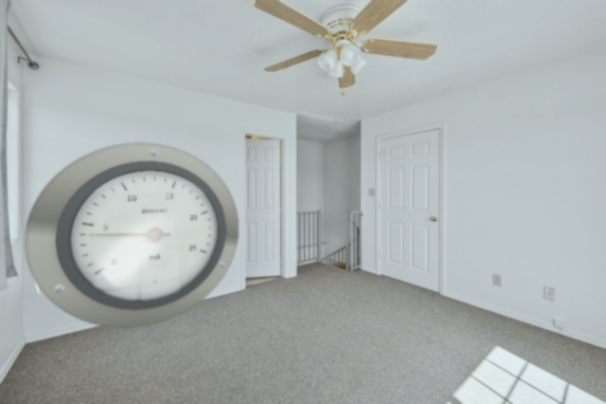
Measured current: 4 mA
